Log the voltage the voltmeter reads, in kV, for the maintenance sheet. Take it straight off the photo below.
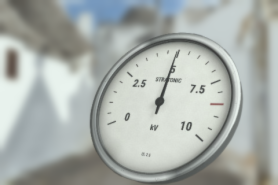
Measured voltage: 5 kV
